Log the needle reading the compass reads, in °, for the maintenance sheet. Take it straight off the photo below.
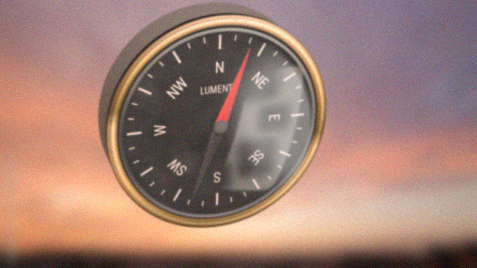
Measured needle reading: 20 °
